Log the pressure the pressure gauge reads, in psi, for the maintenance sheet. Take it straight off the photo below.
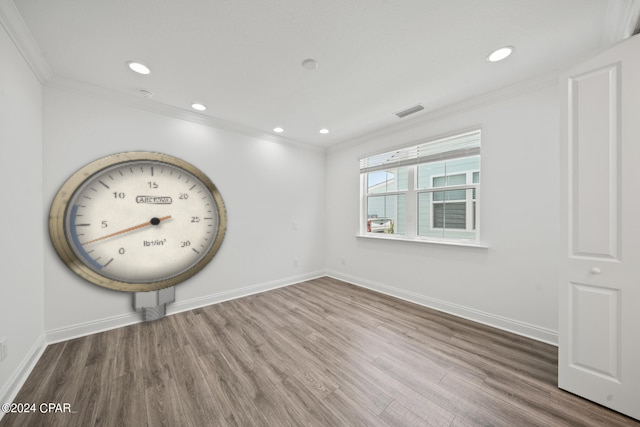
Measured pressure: 3 psi
